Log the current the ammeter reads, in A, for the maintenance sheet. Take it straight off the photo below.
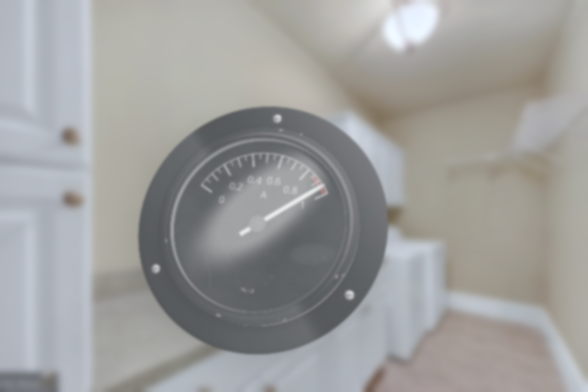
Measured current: 0.95 A
